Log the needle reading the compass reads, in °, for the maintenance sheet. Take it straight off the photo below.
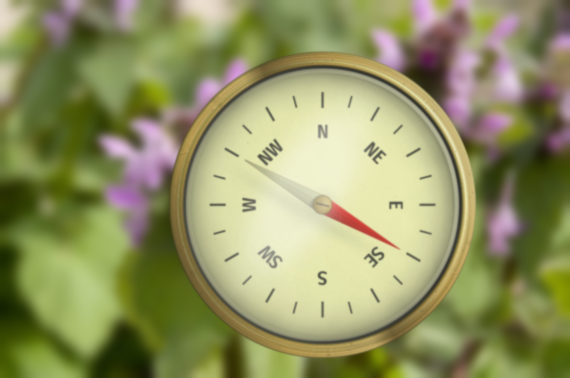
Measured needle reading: 120 °
